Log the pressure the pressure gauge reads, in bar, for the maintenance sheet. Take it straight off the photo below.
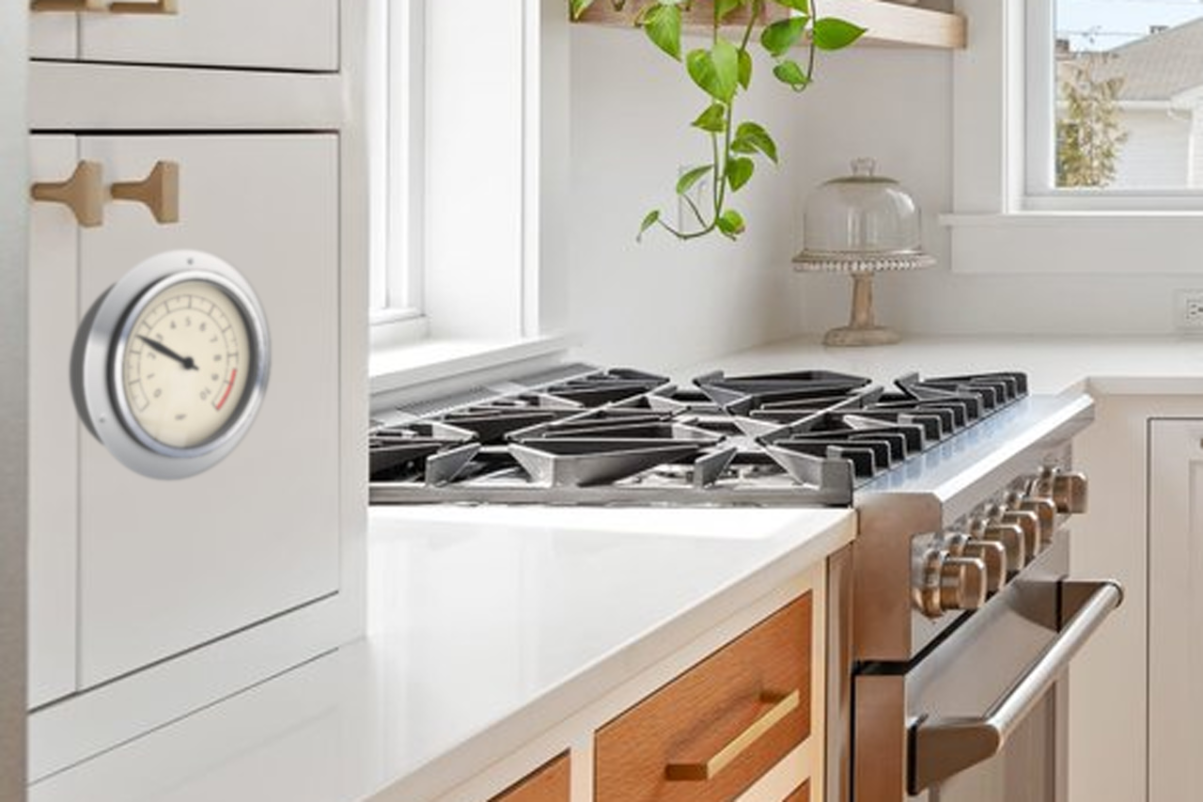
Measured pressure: 2.5 bar
